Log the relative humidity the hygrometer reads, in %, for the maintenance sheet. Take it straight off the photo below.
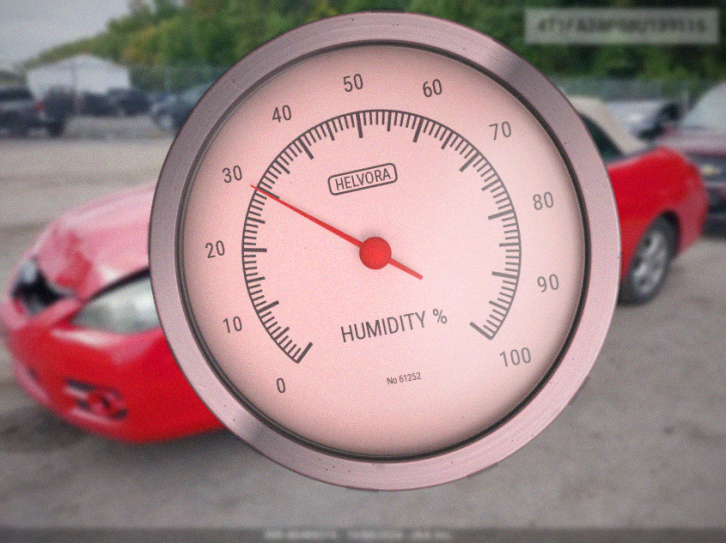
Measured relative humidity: 30 %
